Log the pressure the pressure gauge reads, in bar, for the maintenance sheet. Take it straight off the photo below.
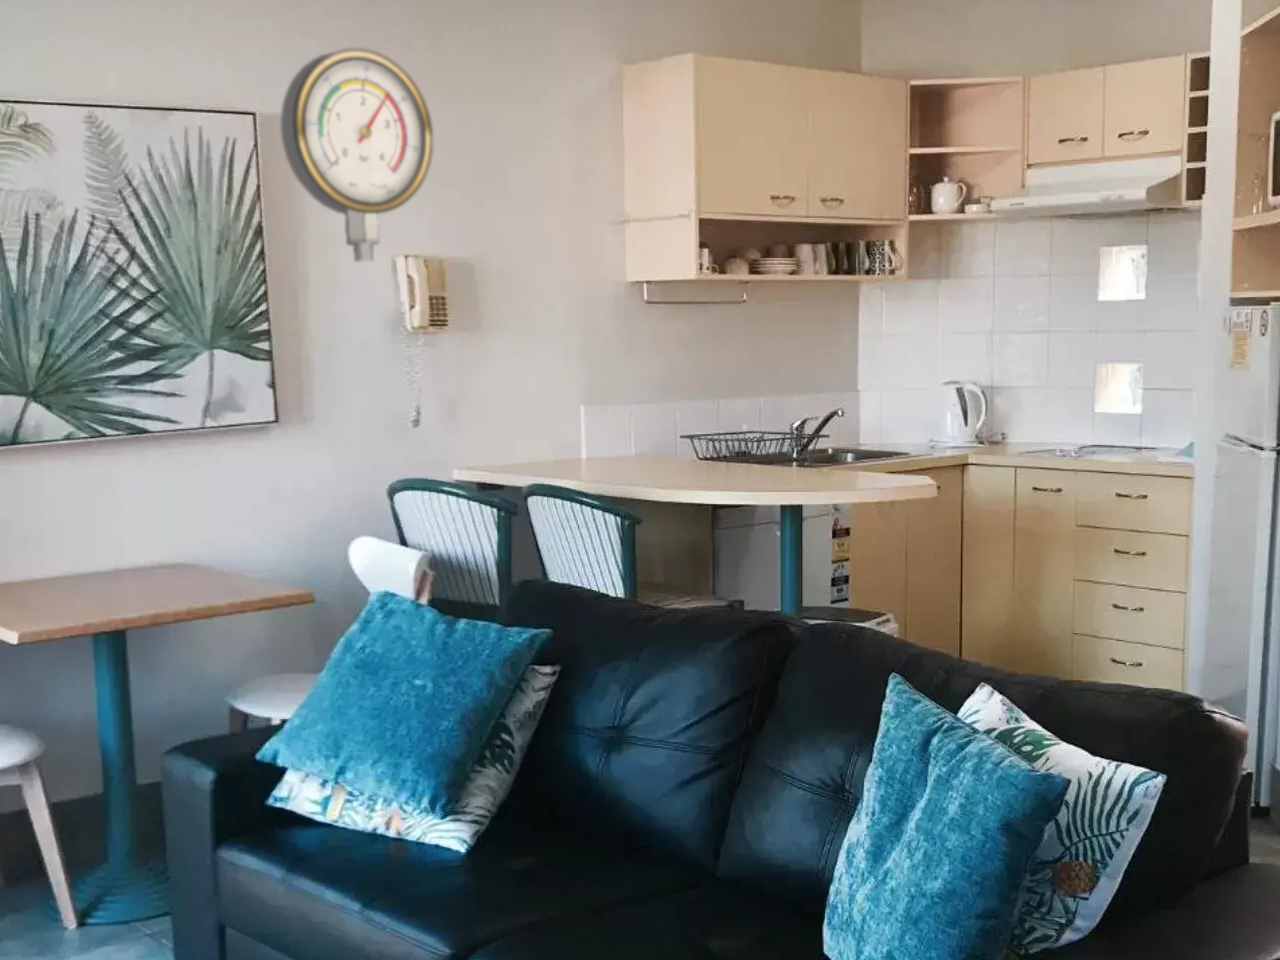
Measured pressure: 2.5 bar
